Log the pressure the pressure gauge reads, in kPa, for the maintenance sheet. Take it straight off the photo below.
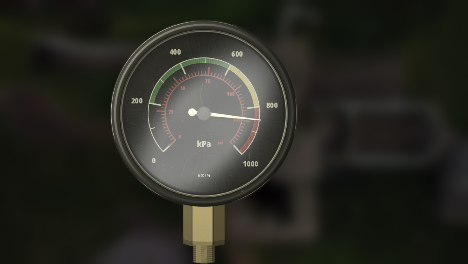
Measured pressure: 850 kPa
